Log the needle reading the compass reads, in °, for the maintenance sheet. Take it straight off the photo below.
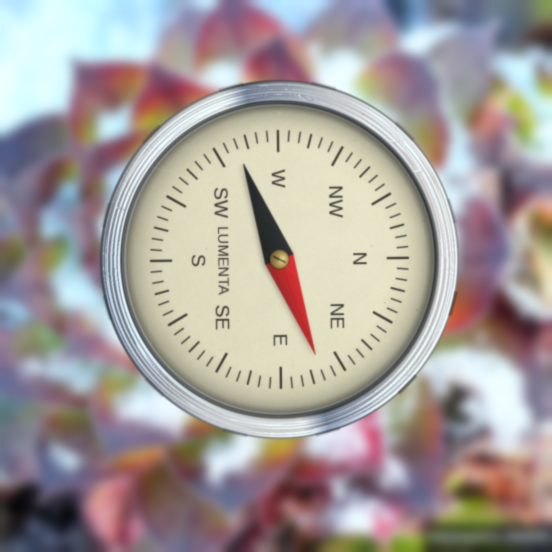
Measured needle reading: 70 °
